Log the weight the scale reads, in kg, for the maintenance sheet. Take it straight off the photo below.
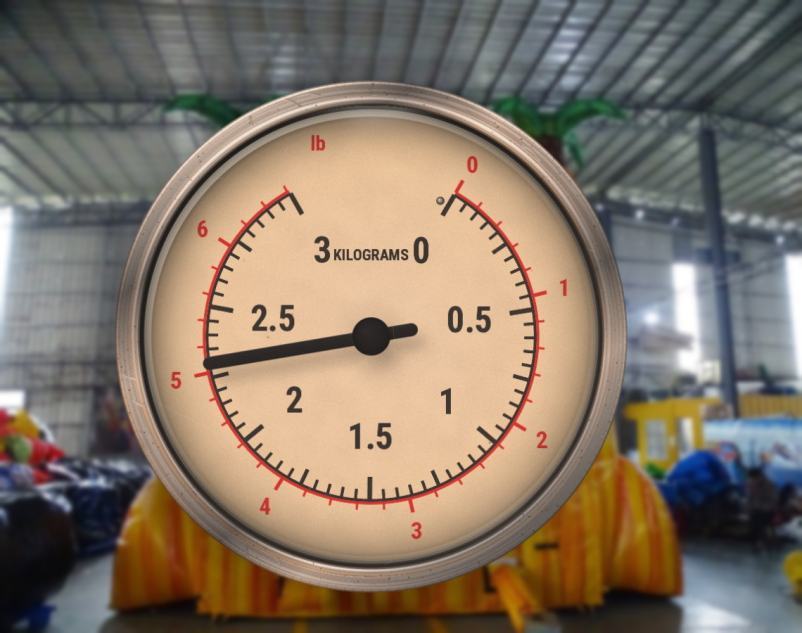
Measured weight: 2.3 kg
